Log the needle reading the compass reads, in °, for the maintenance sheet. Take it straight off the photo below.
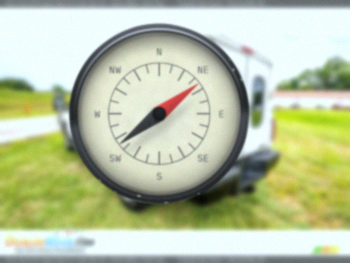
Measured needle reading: 52.5 °
